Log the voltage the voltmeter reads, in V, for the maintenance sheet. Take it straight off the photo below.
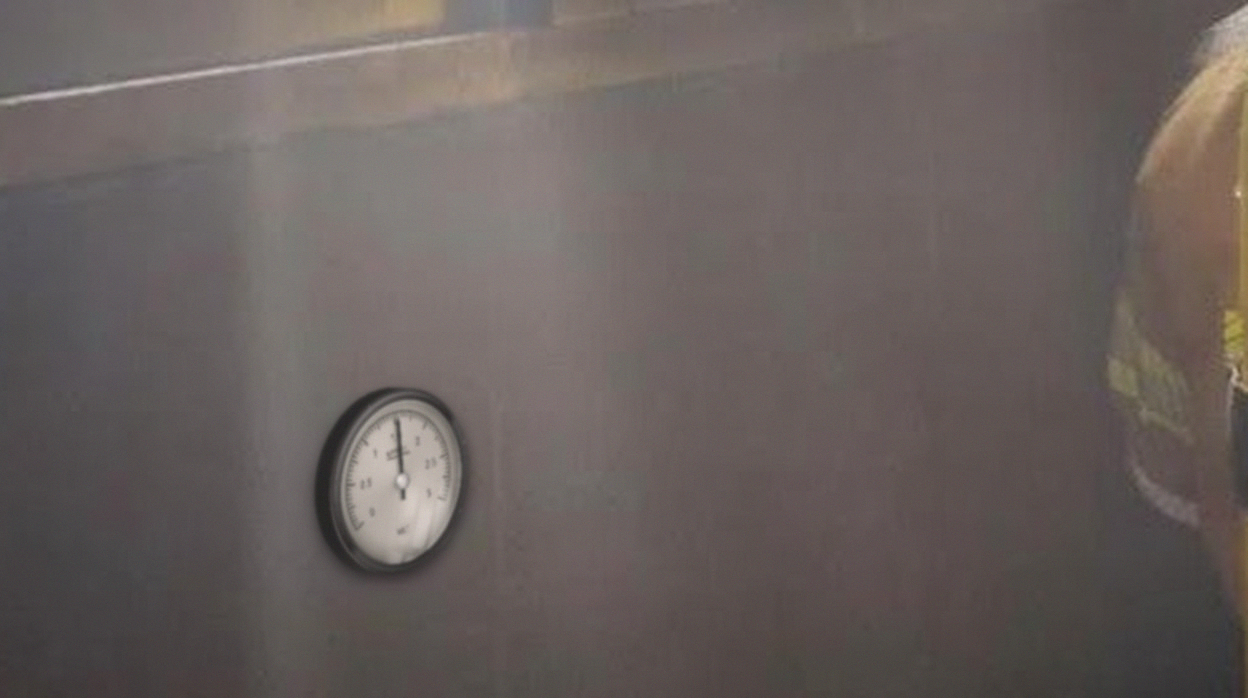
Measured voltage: 1.5 V
